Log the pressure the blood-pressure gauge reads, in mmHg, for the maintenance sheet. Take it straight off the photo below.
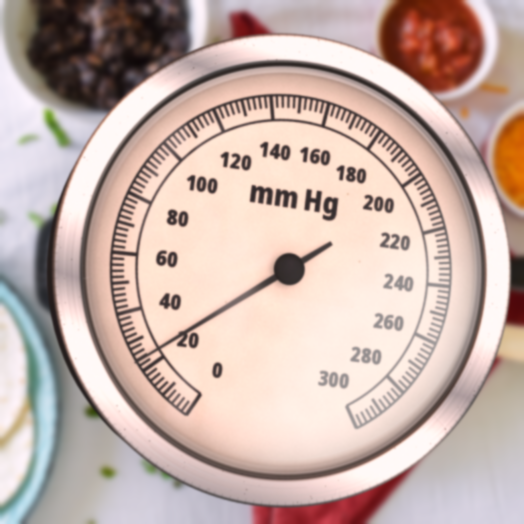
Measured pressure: 24 mmHg
